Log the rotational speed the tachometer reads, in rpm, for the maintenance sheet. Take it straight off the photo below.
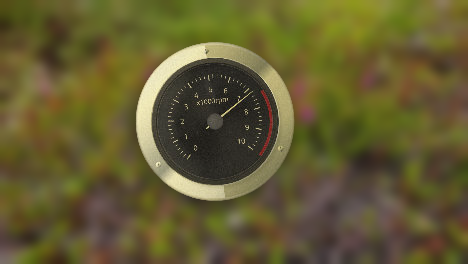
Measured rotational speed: 7200 rpm
